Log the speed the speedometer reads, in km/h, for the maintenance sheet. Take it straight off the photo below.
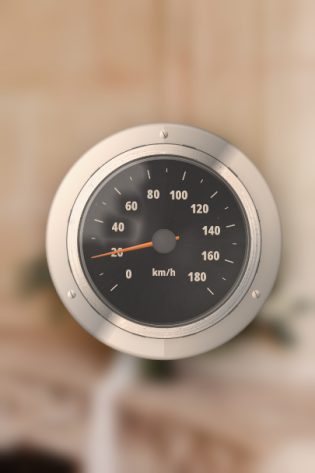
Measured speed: 20 km/h
